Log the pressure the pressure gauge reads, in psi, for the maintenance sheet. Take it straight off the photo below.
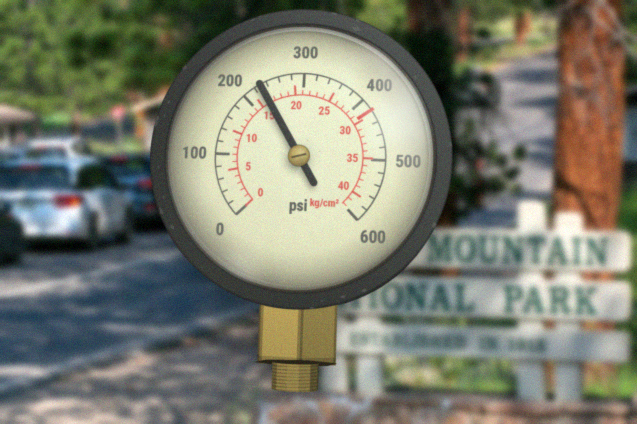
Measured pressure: 230 psi
